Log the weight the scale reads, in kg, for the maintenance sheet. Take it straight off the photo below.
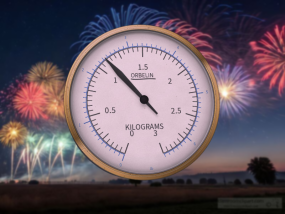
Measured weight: 1.1 kg
